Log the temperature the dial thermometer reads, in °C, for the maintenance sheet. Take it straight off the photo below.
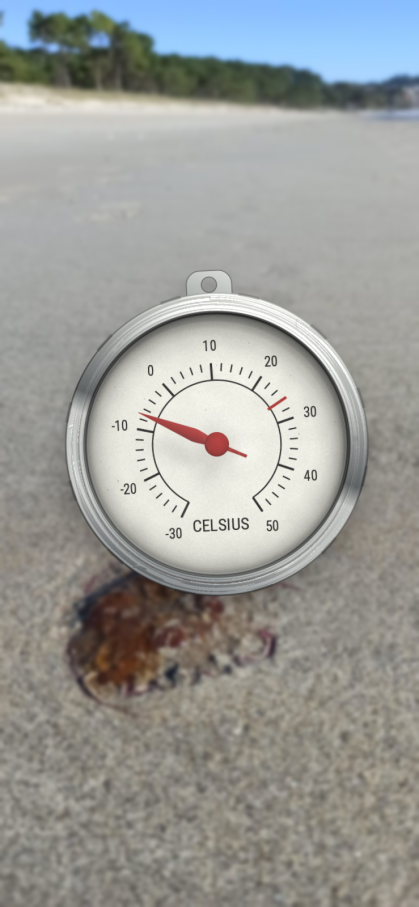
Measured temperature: -7 °C
